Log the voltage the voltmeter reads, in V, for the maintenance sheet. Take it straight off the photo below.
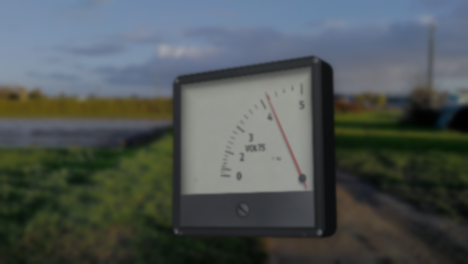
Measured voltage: 4.2 V
